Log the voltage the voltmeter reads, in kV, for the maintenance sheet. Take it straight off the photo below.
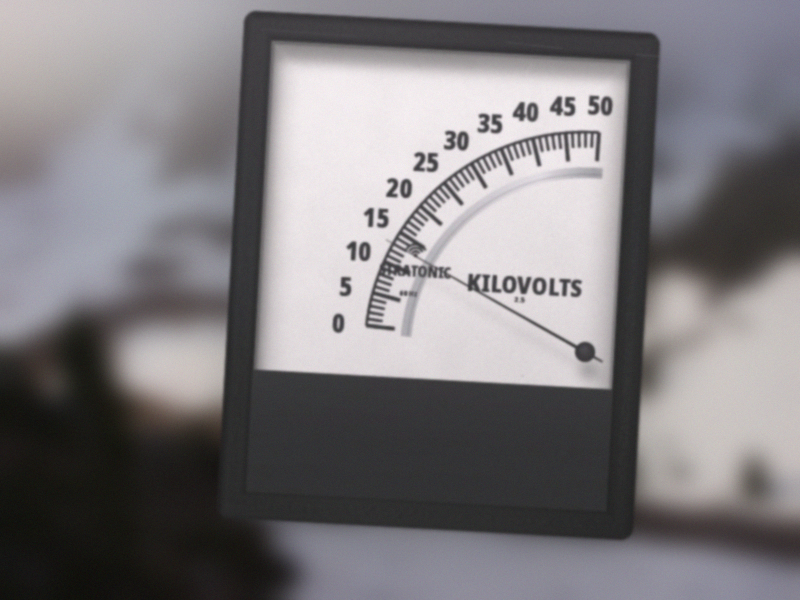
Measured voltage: 13 kV
